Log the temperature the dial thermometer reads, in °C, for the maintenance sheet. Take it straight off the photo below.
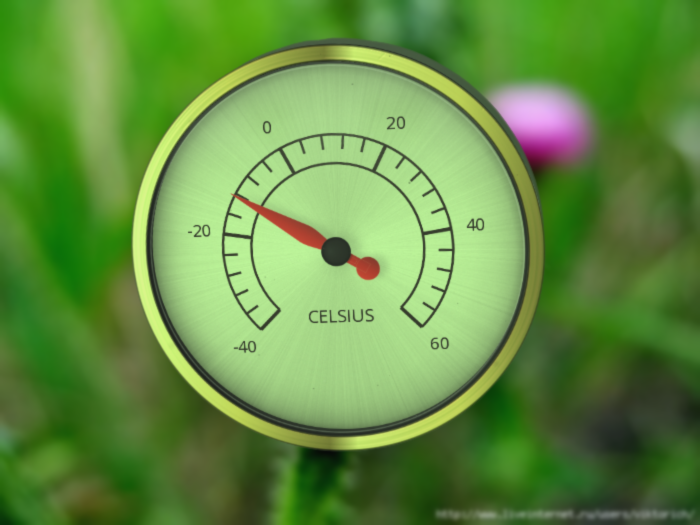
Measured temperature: -12 °C
